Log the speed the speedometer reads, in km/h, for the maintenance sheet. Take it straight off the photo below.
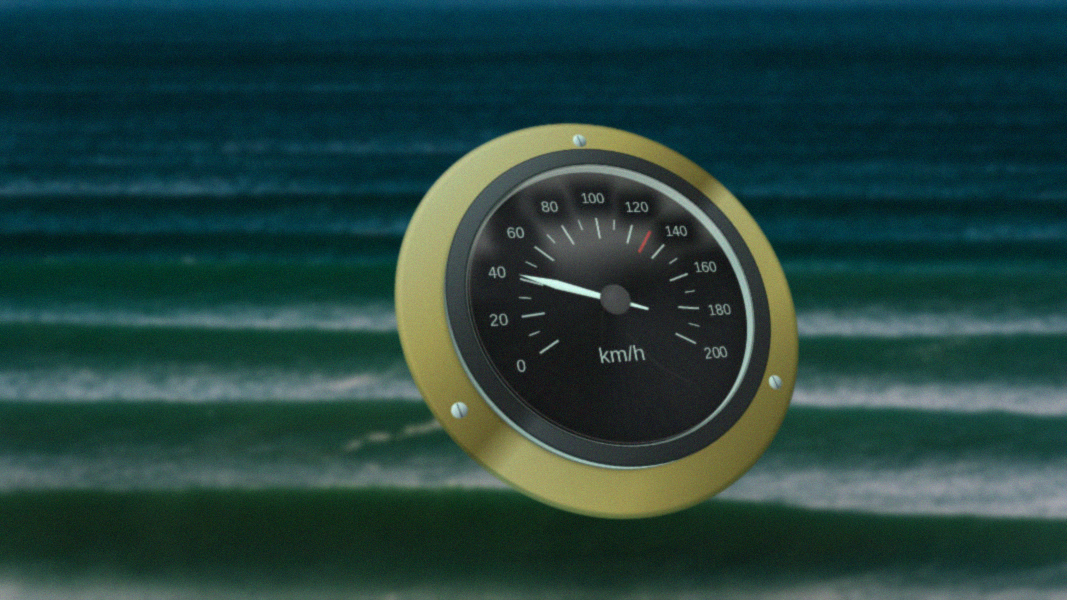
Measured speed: 40 km/h
